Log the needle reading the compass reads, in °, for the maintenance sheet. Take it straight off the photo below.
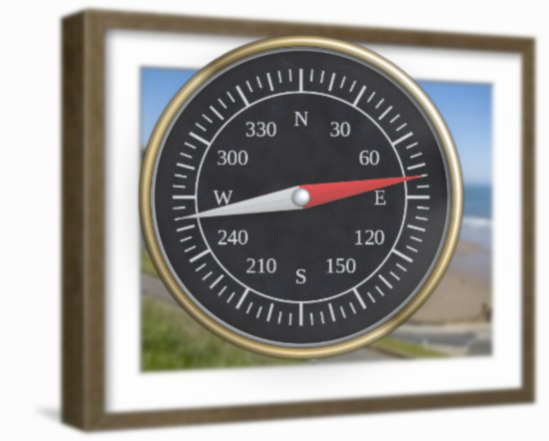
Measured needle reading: 80 °
